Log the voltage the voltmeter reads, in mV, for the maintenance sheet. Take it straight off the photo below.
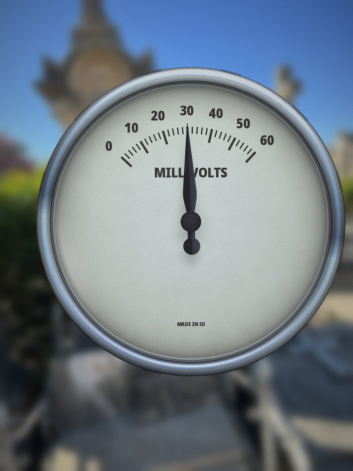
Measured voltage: 30 mV
